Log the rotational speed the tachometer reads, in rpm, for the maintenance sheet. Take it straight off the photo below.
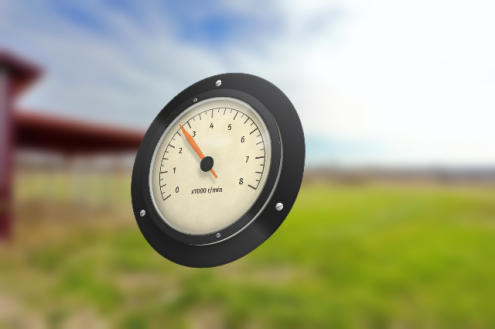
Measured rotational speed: 2750 rpm
